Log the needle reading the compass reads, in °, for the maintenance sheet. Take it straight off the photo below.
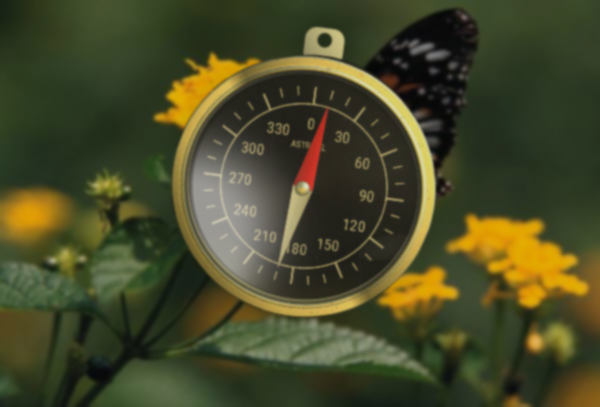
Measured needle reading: 10 °
